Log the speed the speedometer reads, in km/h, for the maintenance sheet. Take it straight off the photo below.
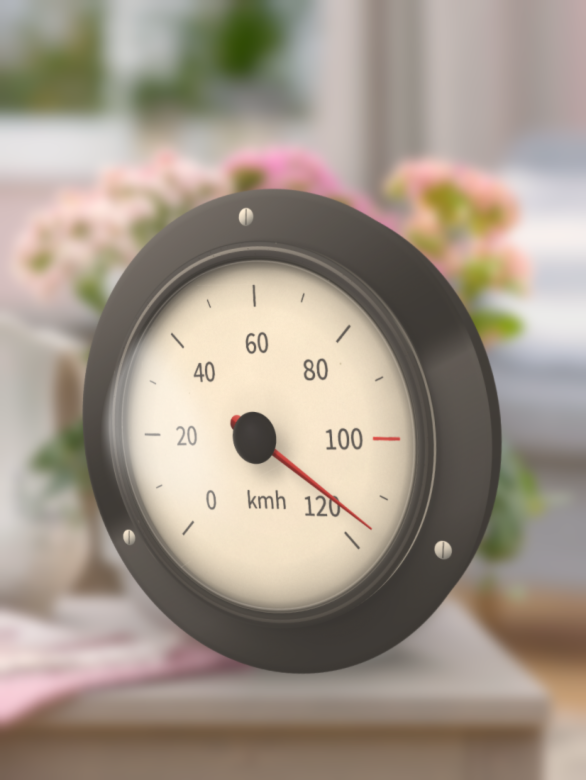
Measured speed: 115 km/h
